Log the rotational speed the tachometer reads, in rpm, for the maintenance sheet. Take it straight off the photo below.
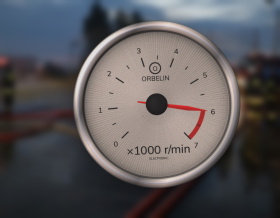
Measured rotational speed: 6000 rpm
